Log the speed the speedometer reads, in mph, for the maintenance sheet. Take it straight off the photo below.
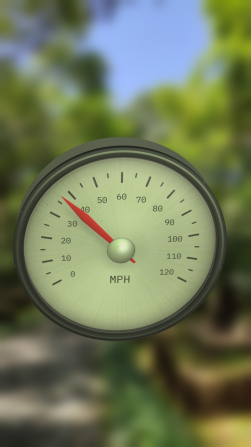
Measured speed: 37.5 mph
